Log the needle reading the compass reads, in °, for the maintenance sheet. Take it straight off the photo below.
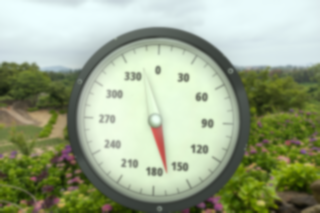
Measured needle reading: 165 °
